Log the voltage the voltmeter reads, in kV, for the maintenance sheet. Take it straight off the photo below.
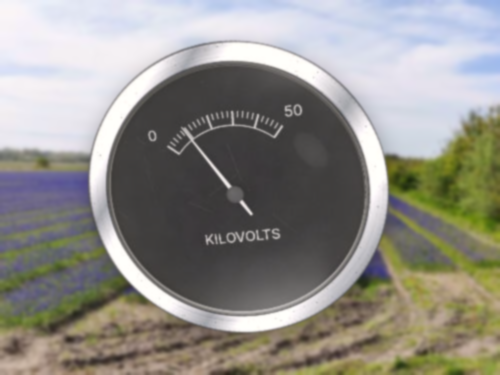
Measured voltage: 10 kV
